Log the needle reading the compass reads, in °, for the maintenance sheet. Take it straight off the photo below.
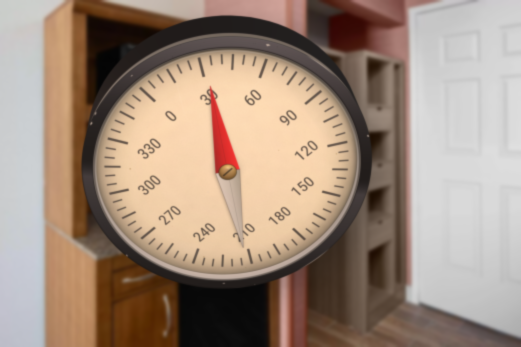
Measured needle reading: 32.5 °
